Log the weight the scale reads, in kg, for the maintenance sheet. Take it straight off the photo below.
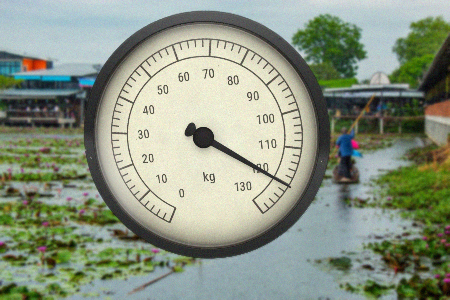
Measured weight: 120 kg
